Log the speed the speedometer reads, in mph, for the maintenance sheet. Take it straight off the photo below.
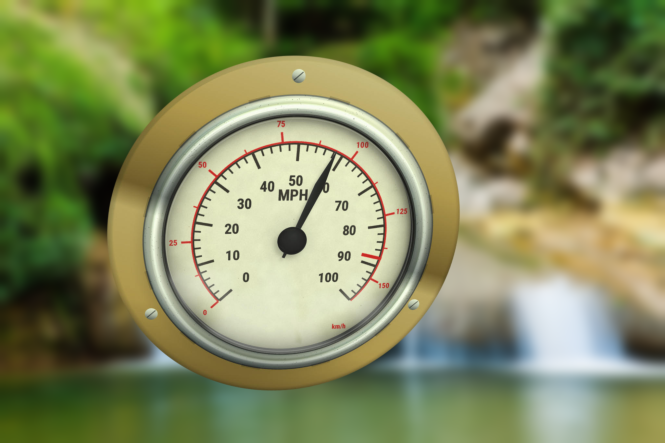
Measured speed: 58 mph
